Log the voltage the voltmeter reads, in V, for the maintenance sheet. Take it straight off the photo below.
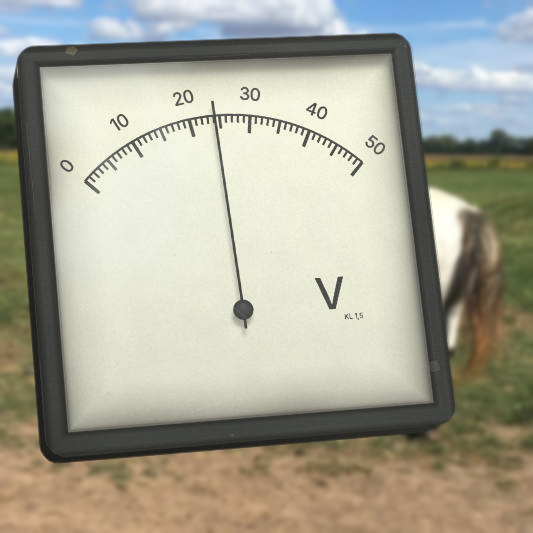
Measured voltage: 24 V
